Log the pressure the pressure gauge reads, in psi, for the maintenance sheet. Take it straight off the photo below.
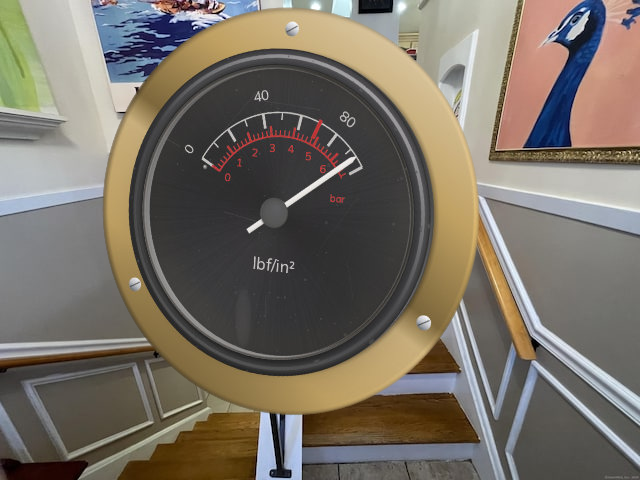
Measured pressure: 95 psi
